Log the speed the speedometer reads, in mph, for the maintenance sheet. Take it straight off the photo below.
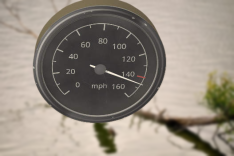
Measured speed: 145 mph
